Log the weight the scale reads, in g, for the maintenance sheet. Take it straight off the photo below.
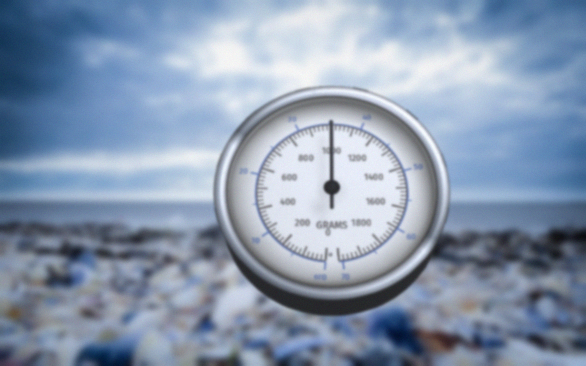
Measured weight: 1000 g
